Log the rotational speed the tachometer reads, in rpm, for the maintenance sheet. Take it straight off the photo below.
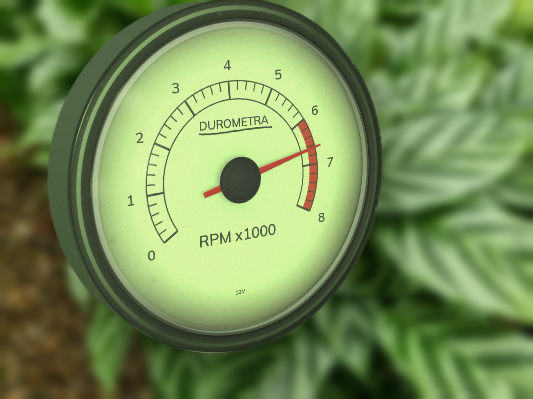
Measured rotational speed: 6600 rpm
